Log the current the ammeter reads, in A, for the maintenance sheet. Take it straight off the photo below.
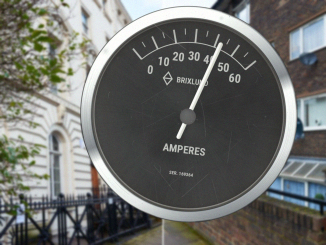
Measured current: 42.5 A
